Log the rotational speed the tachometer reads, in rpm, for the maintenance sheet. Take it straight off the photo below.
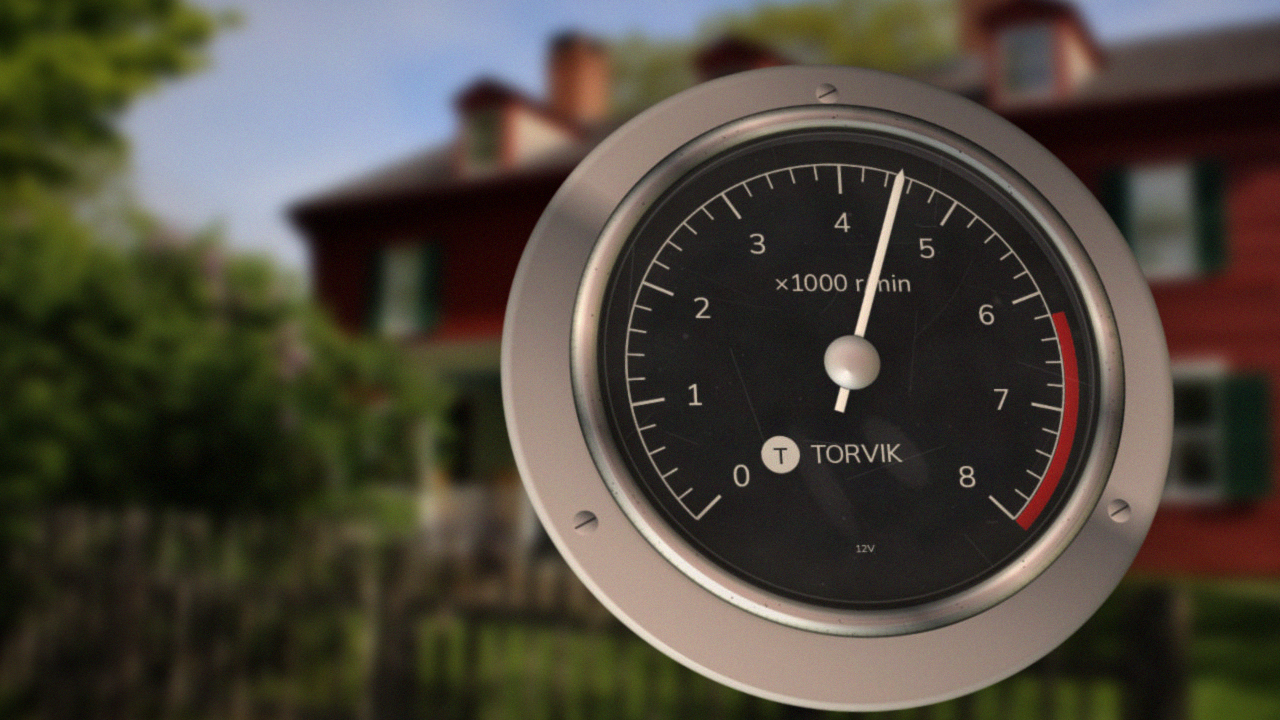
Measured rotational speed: 4500 rpm
